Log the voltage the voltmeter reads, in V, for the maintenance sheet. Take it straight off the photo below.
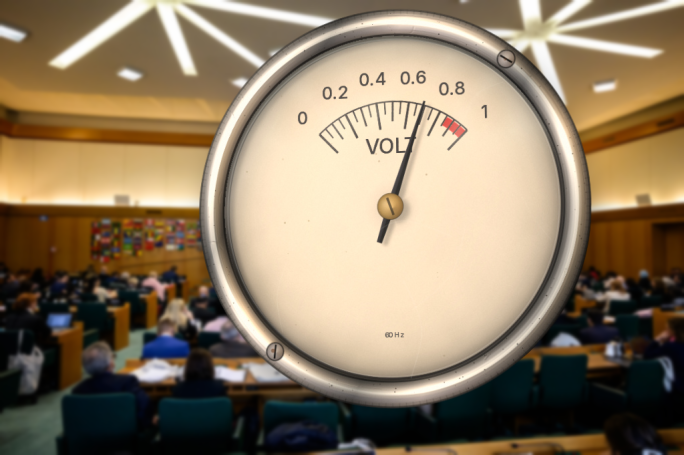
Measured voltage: 0.7 V
